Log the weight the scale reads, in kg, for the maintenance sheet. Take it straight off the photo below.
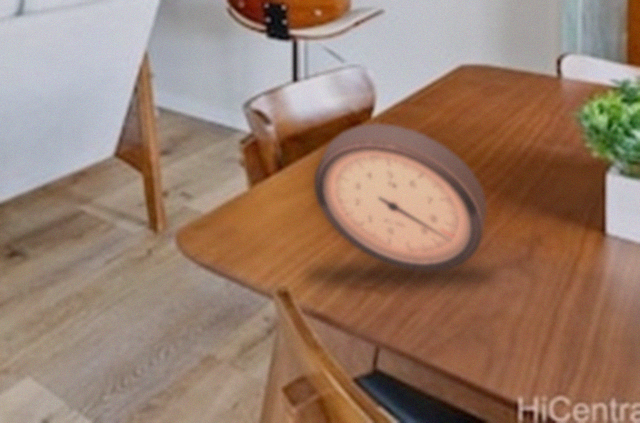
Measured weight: 8.5 kg
